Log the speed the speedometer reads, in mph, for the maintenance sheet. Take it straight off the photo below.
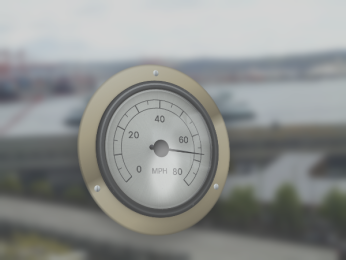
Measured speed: 67.5 mph
